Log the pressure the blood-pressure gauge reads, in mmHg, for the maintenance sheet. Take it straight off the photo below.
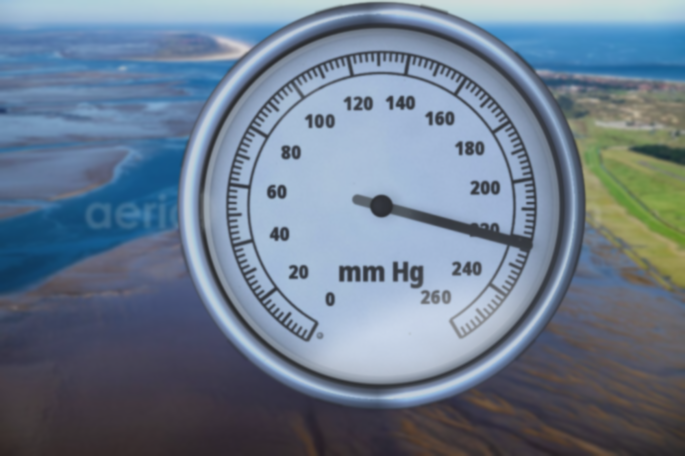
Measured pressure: 222 mmHg
